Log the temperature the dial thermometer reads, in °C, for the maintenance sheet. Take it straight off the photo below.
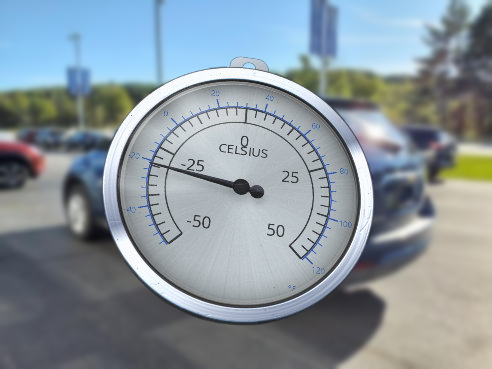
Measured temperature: -30 °C
